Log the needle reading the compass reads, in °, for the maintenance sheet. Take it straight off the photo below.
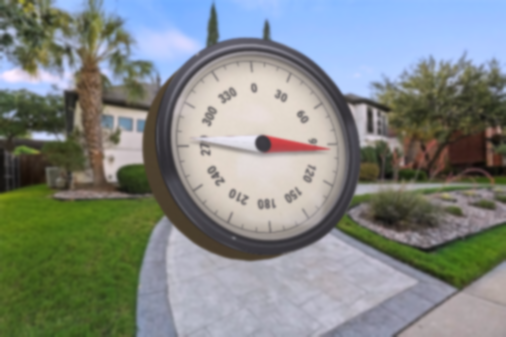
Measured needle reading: 95 °
